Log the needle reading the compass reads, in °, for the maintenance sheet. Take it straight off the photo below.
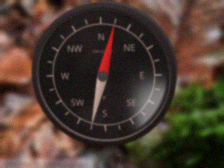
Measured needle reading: 15 °
